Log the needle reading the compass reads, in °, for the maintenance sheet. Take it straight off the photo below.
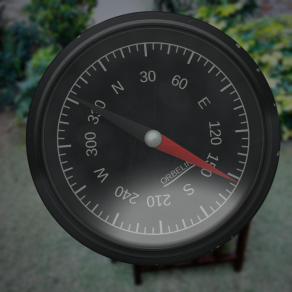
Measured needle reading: 152.5 °
